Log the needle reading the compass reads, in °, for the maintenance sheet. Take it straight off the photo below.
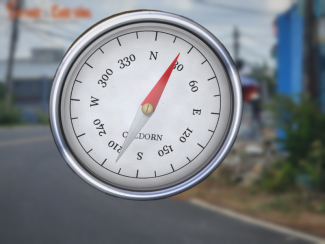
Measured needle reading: 22.5 °
